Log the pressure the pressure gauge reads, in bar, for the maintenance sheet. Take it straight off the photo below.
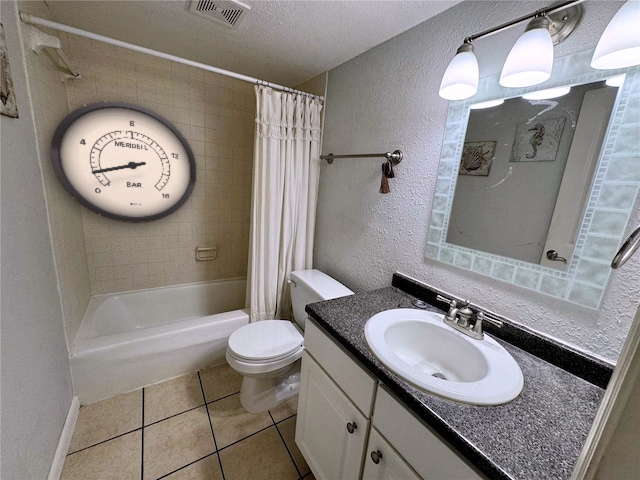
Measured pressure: 1.5 bar
